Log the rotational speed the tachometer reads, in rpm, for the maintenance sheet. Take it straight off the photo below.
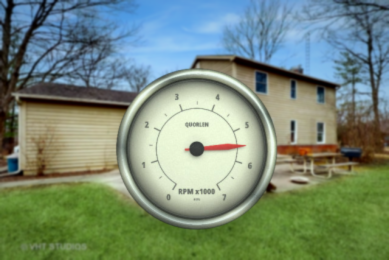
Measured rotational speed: 5500 rpm
